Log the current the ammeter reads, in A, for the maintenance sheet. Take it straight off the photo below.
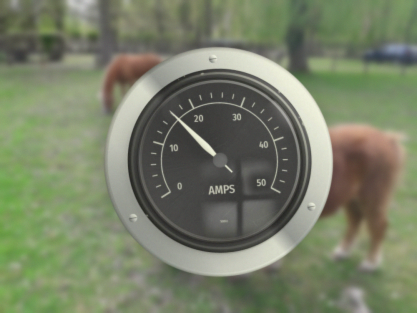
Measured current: 16 A
